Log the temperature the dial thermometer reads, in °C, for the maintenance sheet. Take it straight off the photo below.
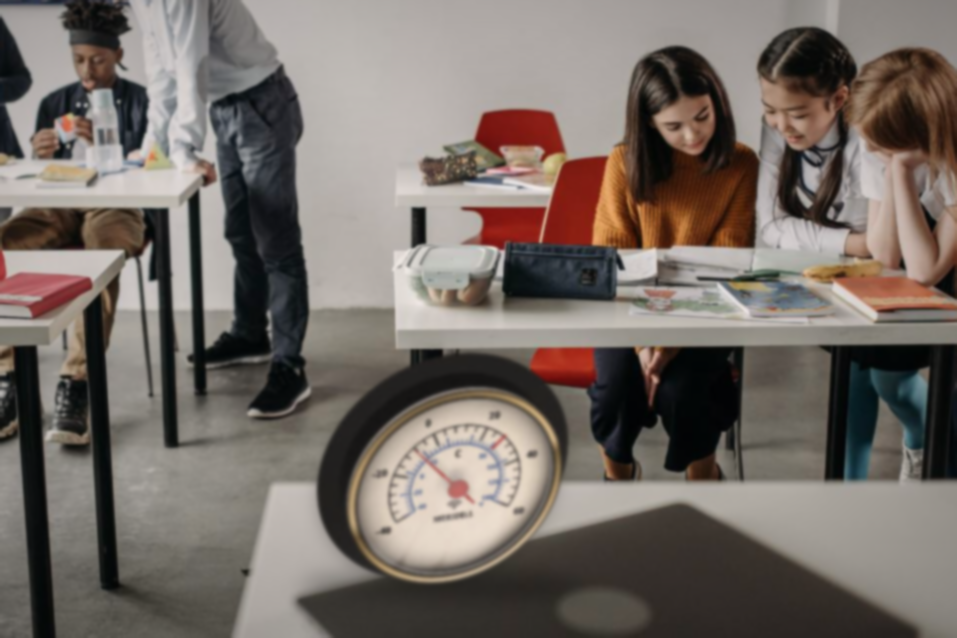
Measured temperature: -8 °C
